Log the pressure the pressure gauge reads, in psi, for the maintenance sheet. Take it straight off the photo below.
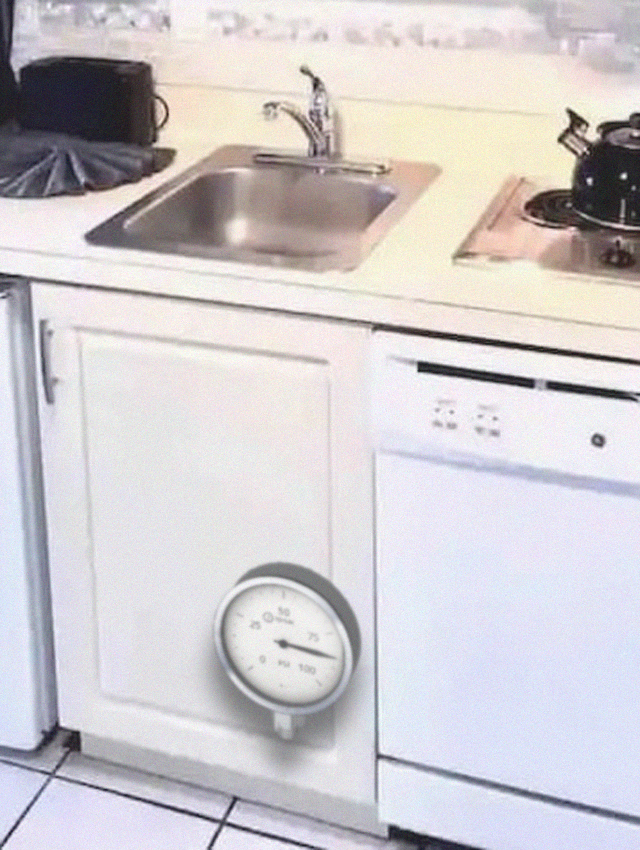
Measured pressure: 85 psi
